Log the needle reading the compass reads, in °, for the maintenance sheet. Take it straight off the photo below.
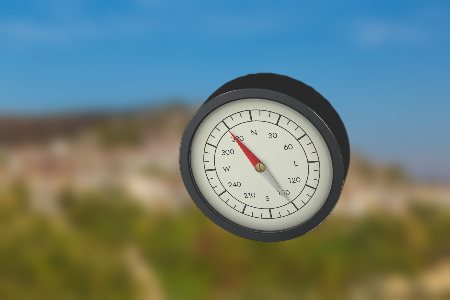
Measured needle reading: 330 °
